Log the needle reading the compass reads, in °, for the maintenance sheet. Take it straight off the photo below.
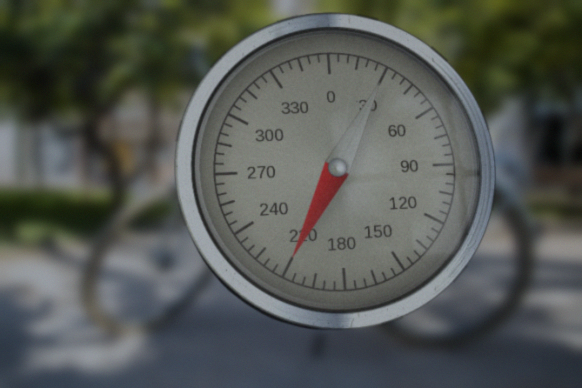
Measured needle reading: 210 °
